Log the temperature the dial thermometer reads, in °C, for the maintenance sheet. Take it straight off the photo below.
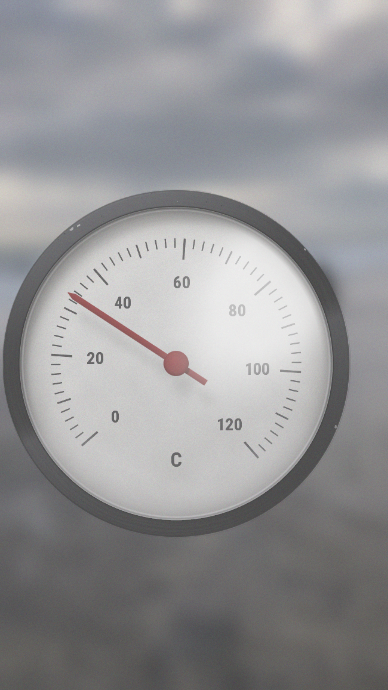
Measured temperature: 33 °C
